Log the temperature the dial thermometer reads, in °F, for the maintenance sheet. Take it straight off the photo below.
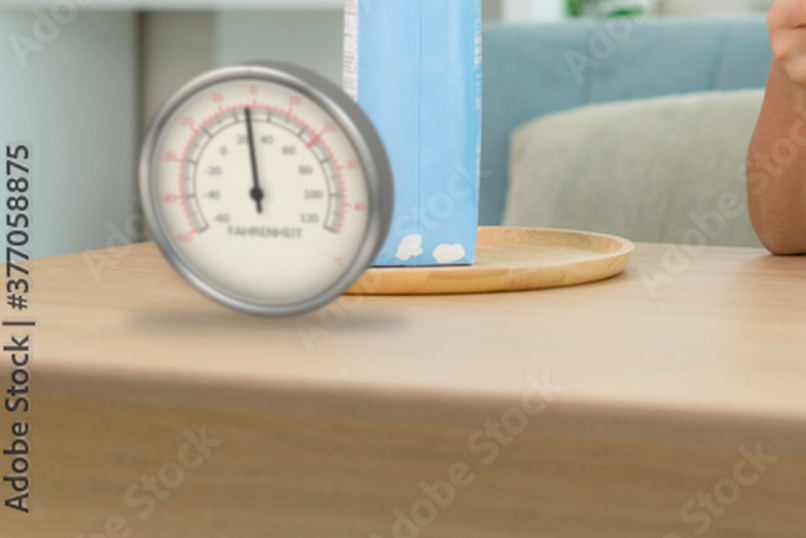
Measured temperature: 30 °F
